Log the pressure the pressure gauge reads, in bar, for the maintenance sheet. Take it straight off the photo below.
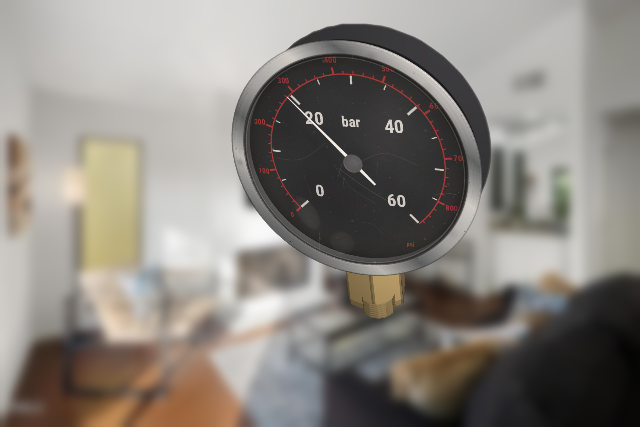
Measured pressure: 20 bar
